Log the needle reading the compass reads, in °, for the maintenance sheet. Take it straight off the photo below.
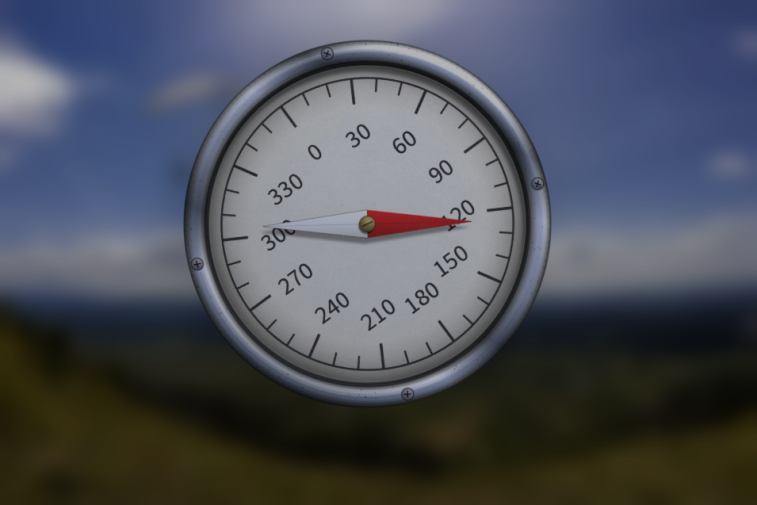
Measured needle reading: 125 °
